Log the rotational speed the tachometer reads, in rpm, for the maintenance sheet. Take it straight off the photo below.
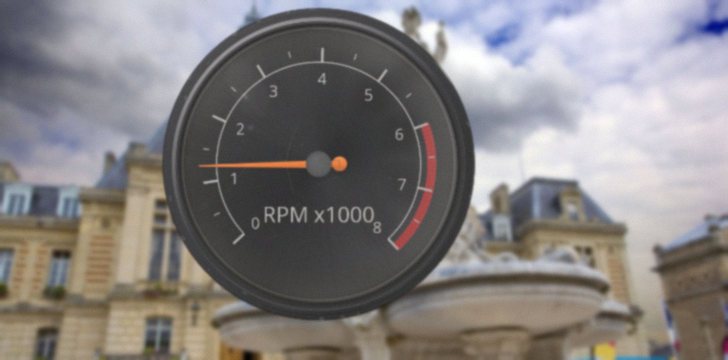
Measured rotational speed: 1250 rpm
